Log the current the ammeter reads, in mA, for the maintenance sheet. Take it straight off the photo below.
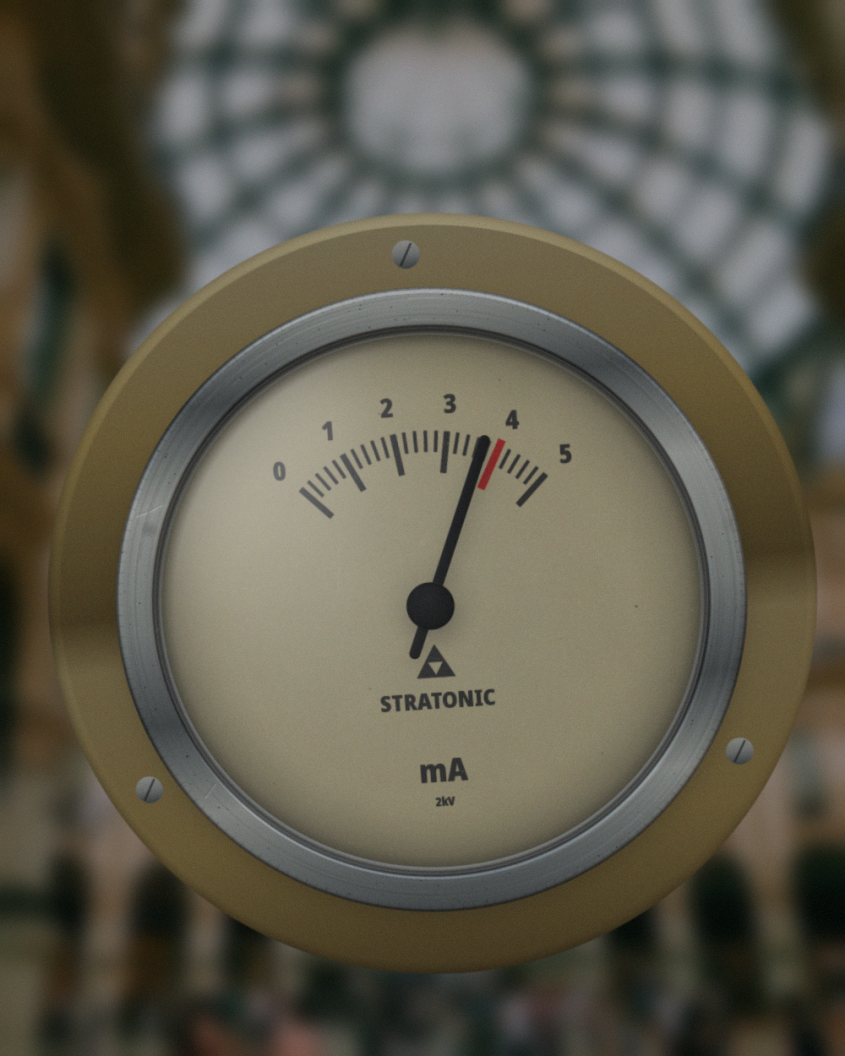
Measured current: 3.7 mA
